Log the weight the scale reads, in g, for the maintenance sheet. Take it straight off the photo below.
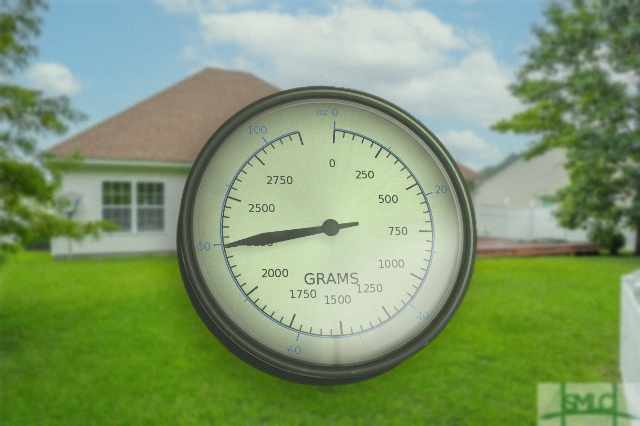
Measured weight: 2250 g
